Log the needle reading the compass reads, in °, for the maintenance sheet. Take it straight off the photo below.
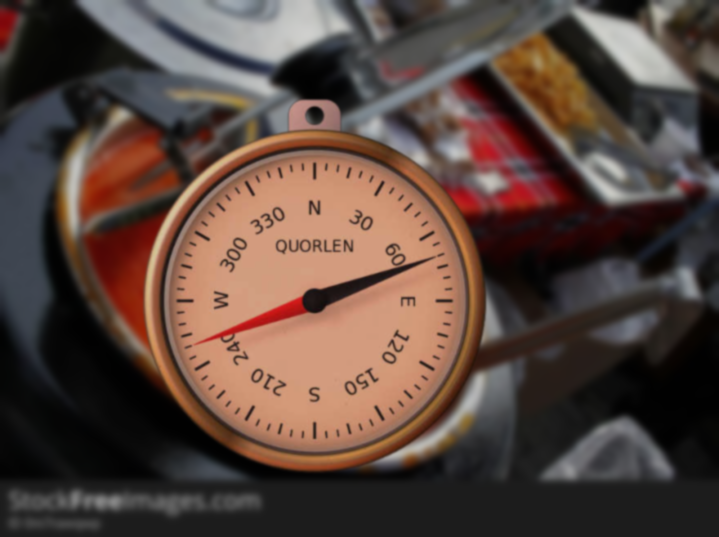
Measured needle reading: 250 °
